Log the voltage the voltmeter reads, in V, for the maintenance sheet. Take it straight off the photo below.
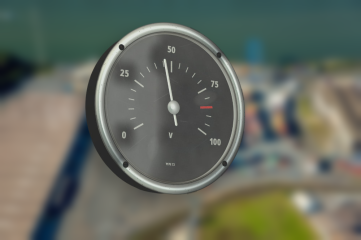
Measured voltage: 45 V
